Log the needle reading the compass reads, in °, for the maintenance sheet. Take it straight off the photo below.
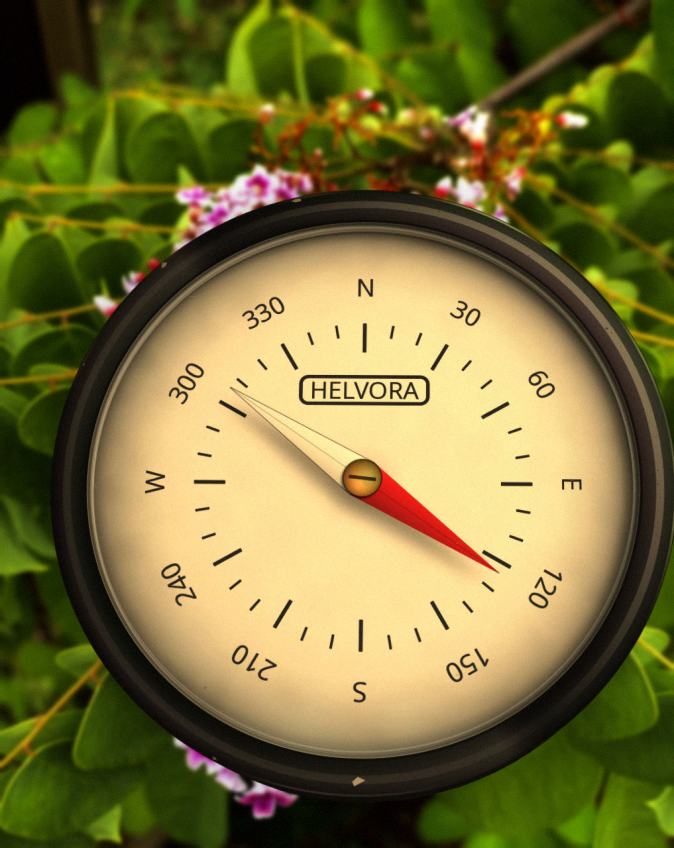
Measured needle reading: 125 °
